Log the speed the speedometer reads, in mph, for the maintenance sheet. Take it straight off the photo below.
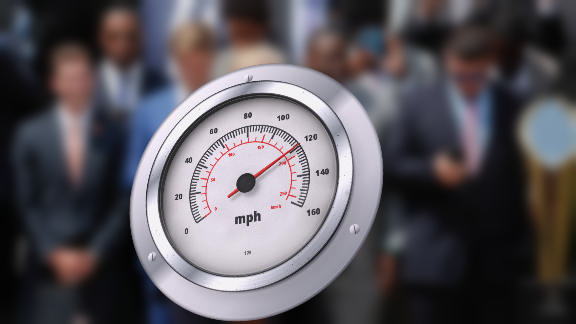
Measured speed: 120 mph
